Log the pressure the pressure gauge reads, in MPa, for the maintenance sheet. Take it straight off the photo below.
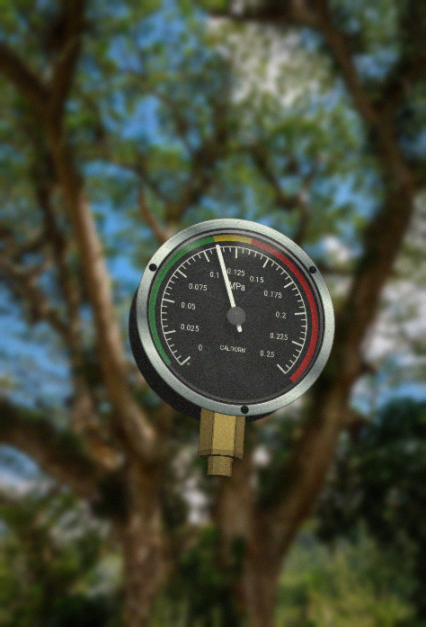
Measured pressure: 0.11 MPa
